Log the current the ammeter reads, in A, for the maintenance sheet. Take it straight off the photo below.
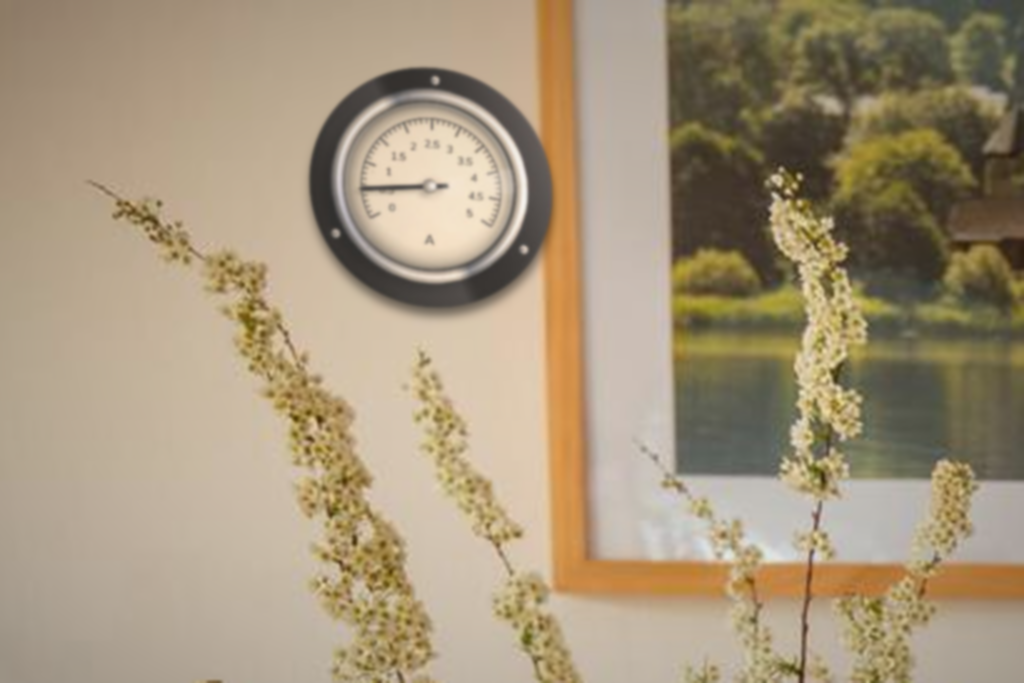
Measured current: 0.5 A
